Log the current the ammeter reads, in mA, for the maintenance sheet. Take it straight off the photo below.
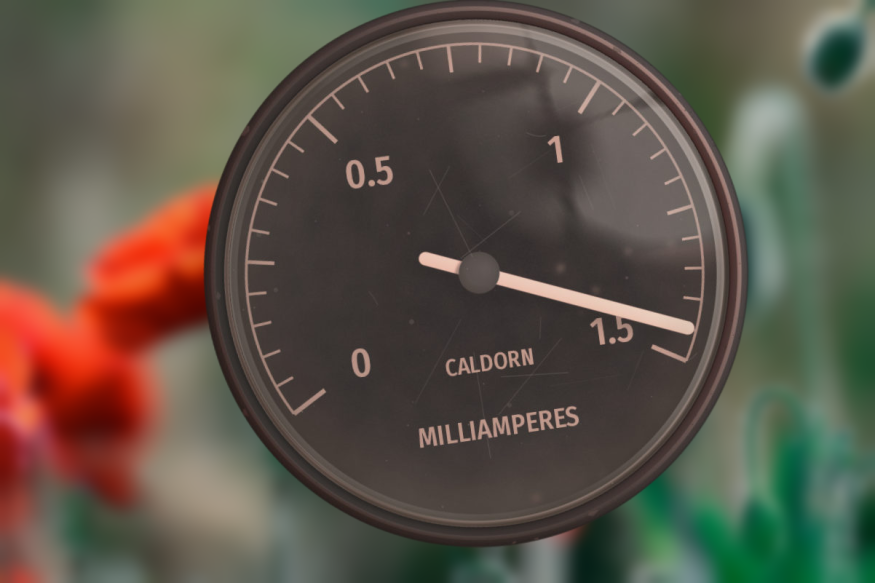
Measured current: 1.45 mA
